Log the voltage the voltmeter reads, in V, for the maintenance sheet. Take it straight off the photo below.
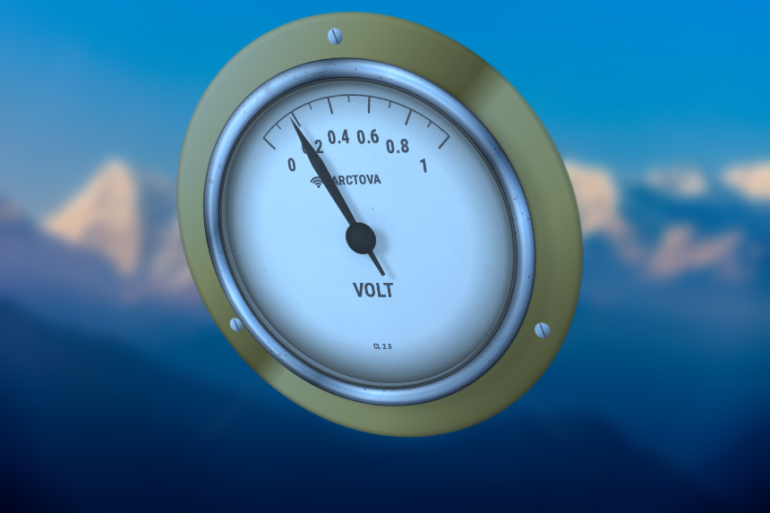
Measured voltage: 0.2 V
